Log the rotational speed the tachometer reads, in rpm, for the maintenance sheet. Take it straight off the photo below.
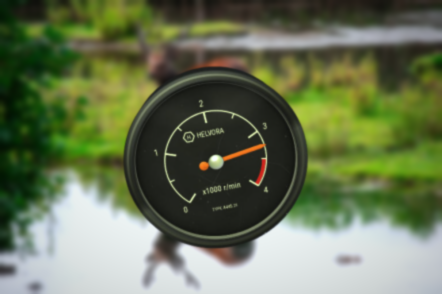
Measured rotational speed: 3250 rpm
